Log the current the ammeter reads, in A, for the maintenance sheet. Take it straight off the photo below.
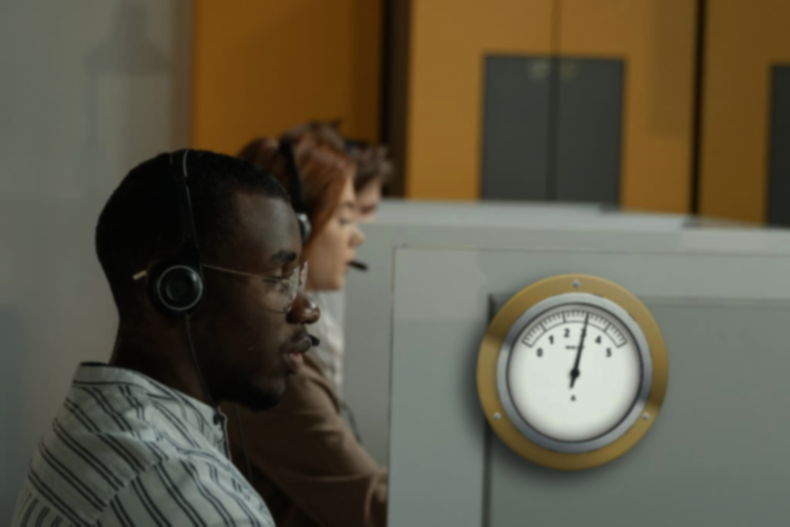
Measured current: 3 A
